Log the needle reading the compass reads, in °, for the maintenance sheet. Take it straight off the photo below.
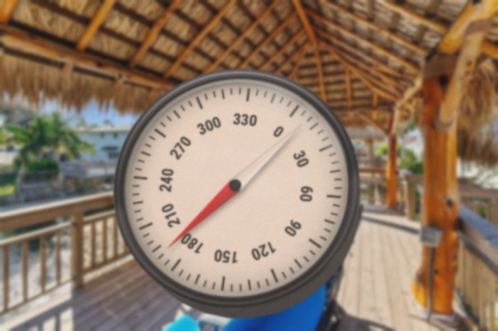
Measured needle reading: 190 °
